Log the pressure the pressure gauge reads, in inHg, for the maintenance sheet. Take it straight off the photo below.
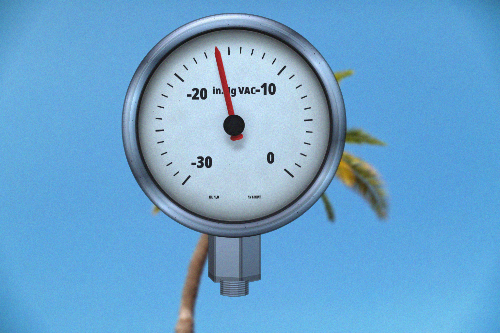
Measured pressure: -16 inHg
